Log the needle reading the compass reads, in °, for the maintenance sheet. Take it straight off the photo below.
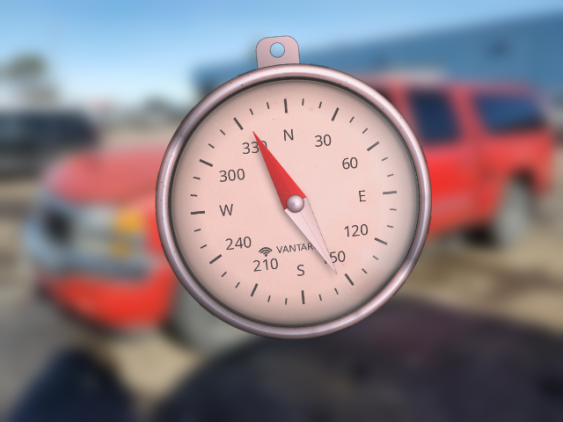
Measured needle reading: 335 °
